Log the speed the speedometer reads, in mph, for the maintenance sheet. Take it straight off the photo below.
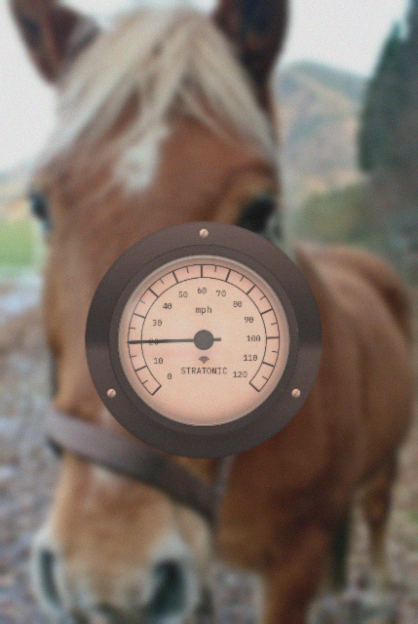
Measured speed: 20 mph
